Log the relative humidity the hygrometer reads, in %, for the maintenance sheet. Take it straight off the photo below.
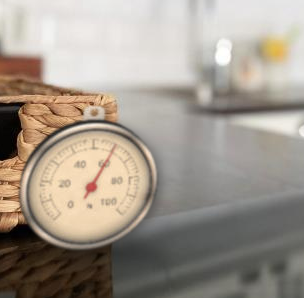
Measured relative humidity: 60 %
